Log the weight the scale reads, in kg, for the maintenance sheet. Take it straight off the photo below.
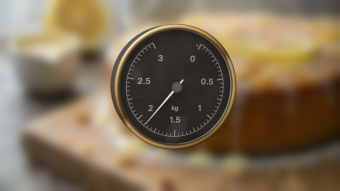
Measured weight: 1.9 kg
